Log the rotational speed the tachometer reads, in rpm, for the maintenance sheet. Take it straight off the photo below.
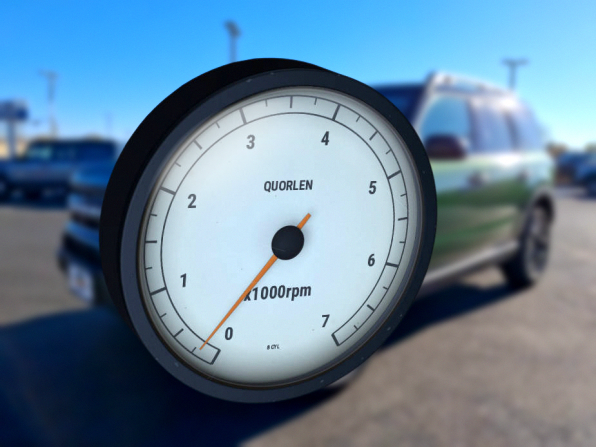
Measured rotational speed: 250 rpm
